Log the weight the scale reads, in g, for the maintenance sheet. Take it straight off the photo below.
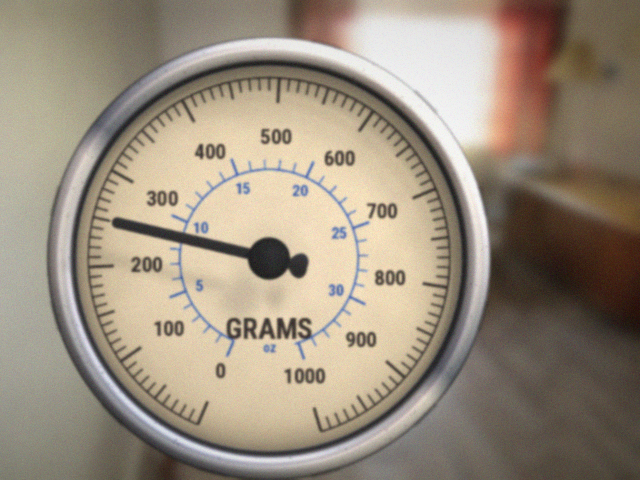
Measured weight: 250 g
